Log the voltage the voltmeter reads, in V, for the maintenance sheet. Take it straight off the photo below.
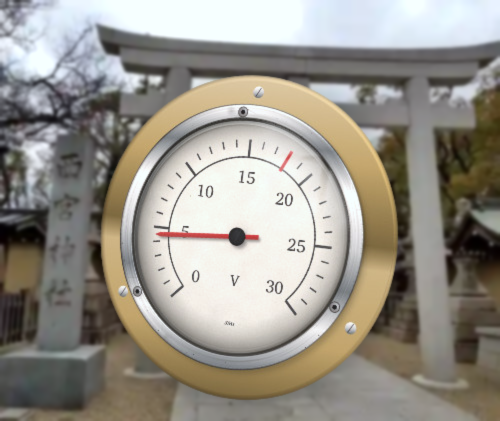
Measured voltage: 4.5 V
